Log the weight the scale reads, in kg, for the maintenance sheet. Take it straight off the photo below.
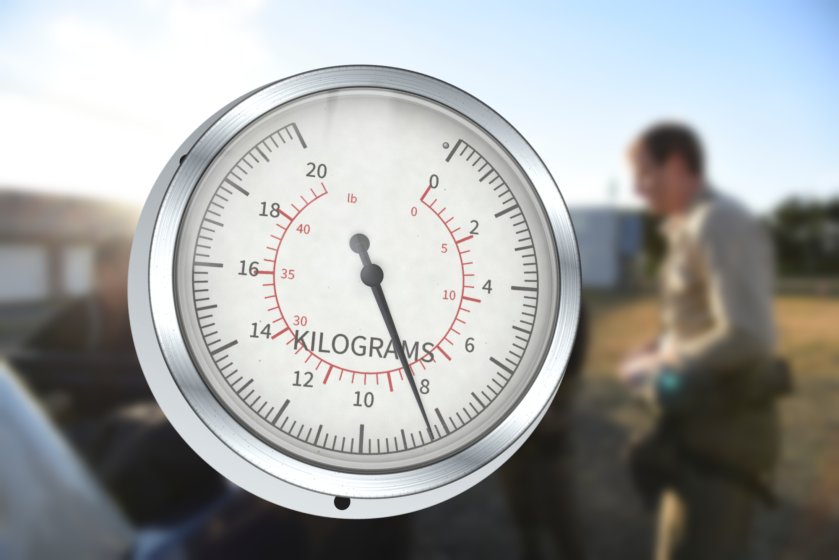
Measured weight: 8.4 kg
